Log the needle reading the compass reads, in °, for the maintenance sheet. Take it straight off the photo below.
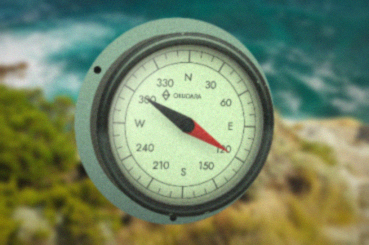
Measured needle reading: 120 °
